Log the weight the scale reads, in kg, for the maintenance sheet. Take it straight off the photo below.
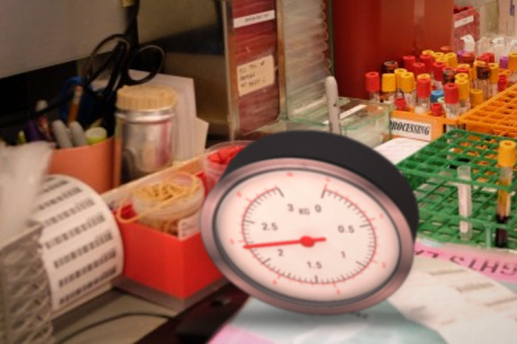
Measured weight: 2.25 kg
